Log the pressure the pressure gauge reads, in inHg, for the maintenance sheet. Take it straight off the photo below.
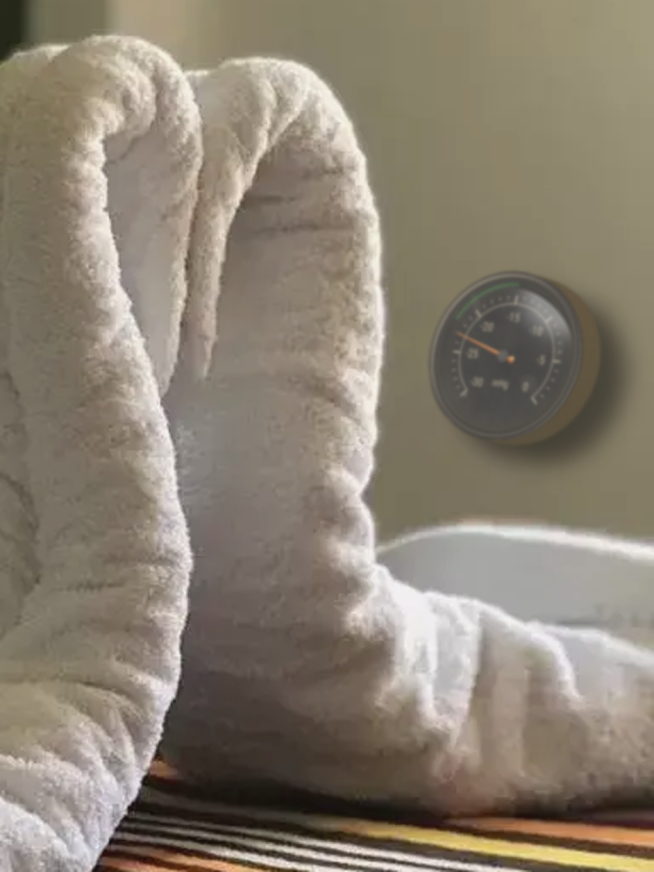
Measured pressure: -23 inHg
